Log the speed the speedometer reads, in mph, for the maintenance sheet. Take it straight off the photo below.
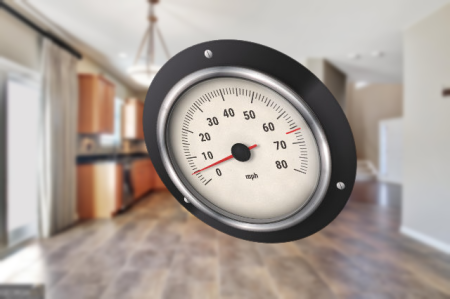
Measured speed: 5 mph
